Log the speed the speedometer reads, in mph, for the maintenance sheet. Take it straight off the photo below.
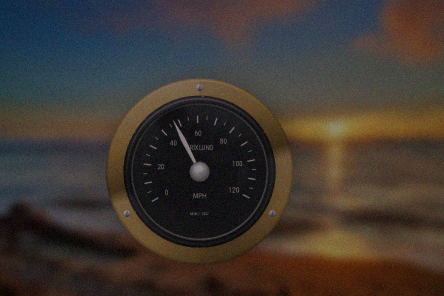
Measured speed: 47.5 mph
